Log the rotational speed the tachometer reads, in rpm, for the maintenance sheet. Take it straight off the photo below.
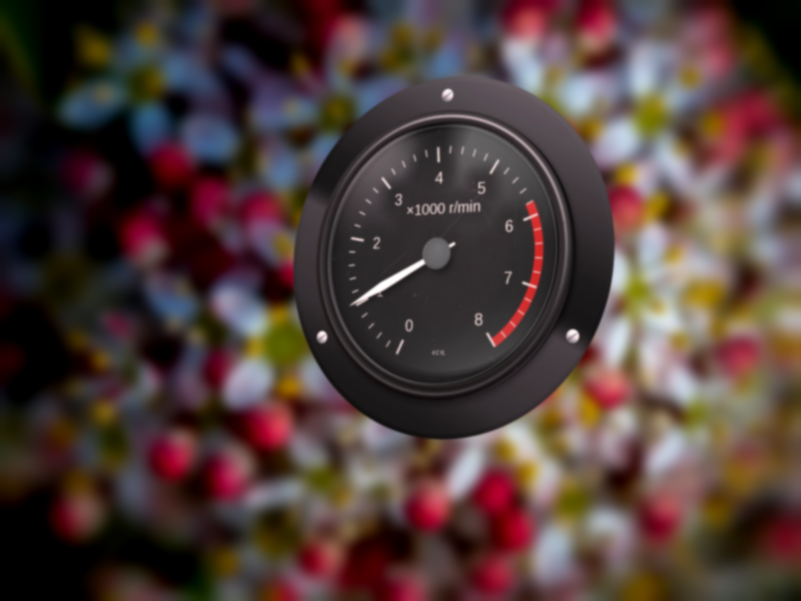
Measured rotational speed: 1000 rpm
